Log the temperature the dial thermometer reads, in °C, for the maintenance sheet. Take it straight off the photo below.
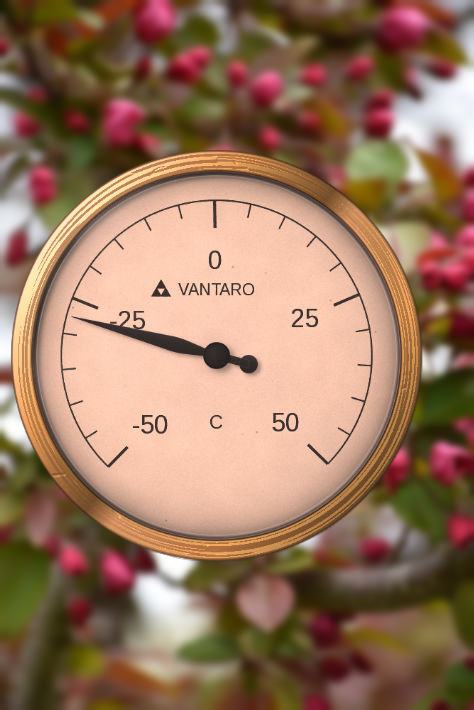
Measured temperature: -27.5 °C
